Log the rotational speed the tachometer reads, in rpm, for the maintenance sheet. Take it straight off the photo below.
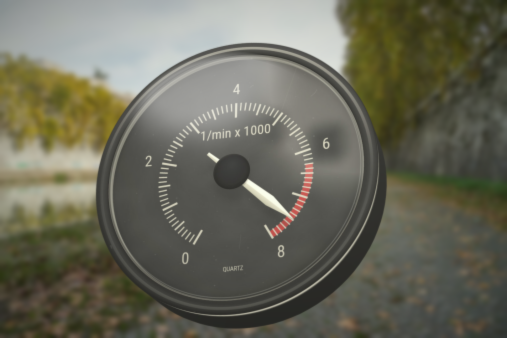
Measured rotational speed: 7500 rpm
